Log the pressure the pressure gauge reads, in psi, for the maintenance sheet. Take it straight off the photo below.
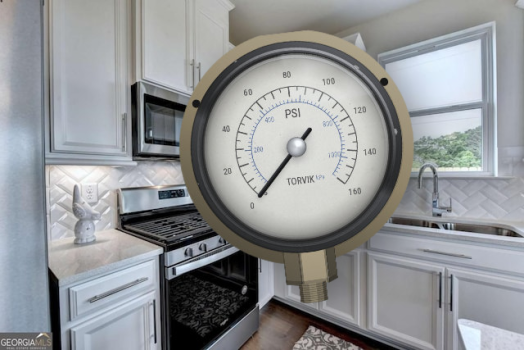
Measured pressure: 0 psi
